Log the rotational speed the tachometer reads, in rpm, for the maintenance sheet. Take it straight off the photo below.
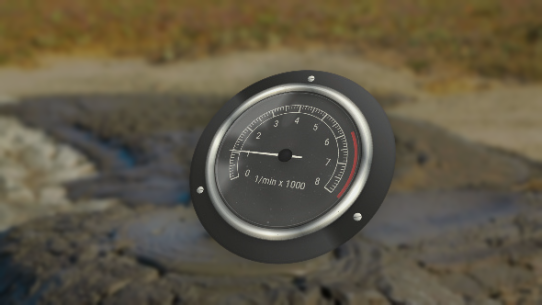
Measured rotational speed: 1000 rpm
